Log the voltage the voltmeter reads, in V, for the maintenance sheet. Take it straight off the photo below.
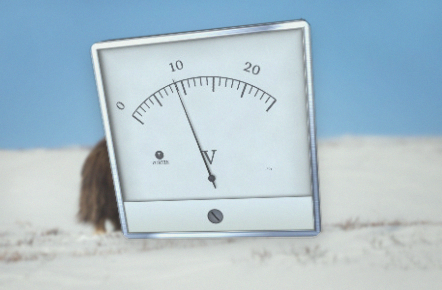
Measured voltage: 9 V
